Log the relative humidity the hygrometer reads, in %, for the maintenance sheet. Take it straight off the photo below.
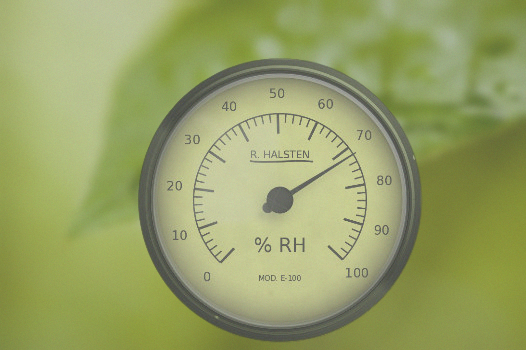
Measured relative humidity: 72 %
